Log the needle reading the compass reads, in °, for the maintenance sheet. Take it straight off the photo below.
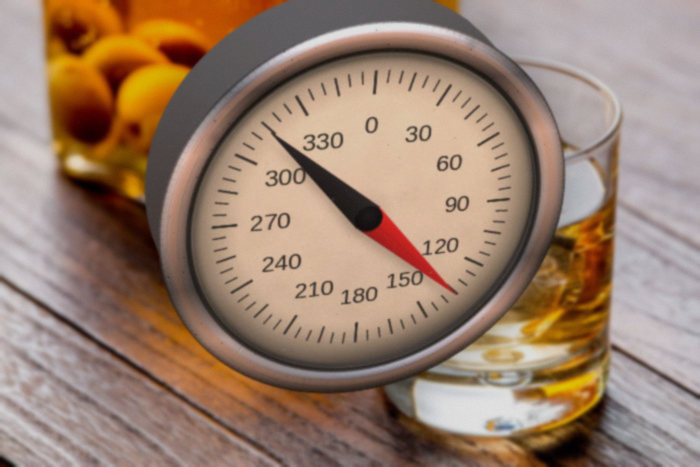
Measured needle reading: 135 °
